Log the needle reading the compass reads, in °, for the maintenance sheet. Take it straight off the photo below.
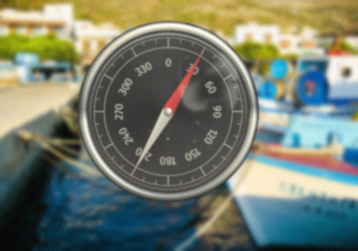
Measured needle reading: 30 °
